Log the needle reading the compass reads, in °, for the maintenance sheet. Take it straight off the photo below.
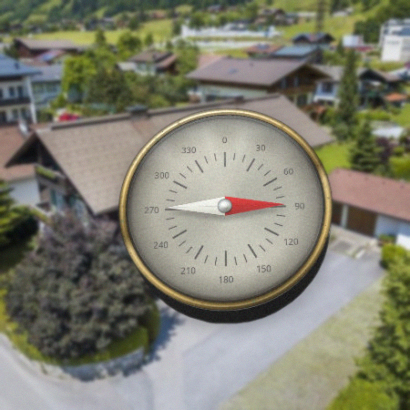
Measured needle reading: 90 °
